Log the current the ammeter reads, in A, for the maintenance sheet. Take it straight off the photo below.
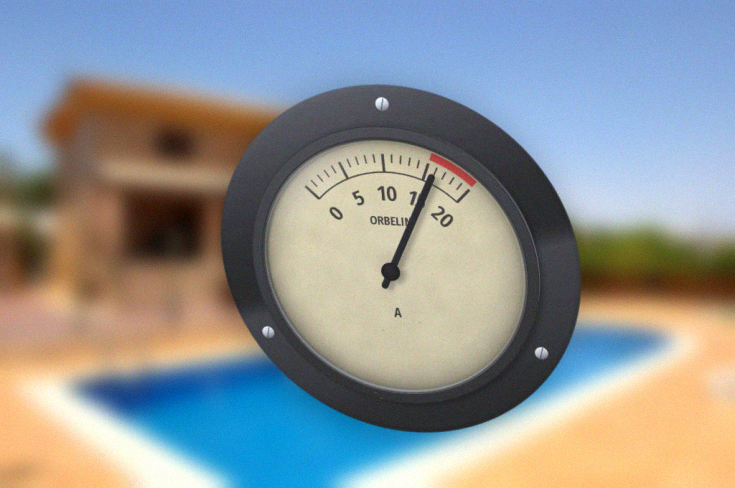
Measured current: 16 A
